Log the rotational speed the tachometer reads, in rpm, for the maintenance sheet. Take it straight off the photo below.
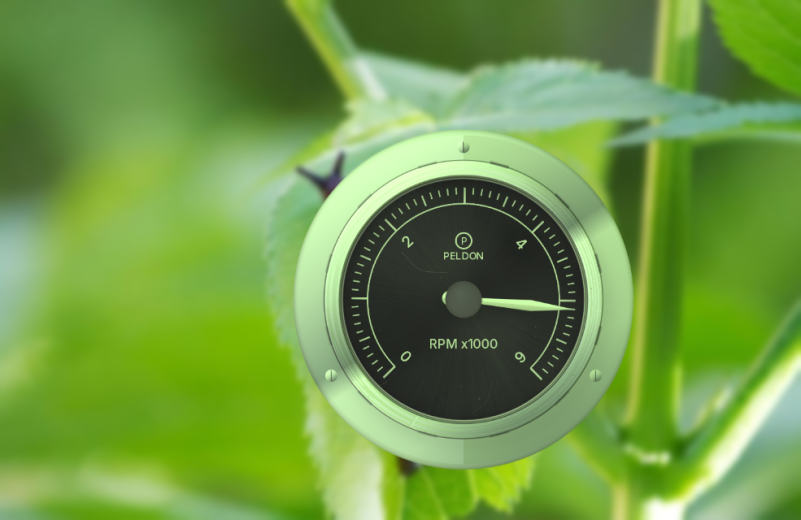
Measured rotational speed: 5100 rpm
